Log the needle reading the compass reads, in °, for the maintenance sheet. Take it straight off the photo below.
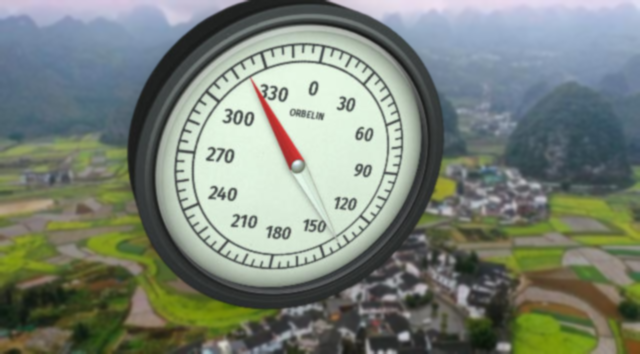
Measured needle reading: 320 °
